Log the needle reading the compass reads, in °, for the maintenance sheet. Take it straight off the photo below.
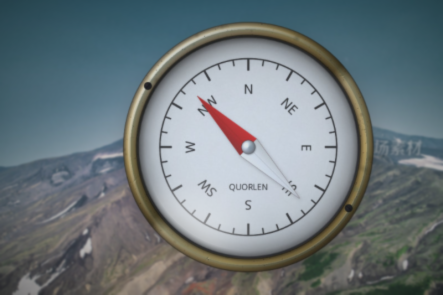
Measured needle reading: 315 °
